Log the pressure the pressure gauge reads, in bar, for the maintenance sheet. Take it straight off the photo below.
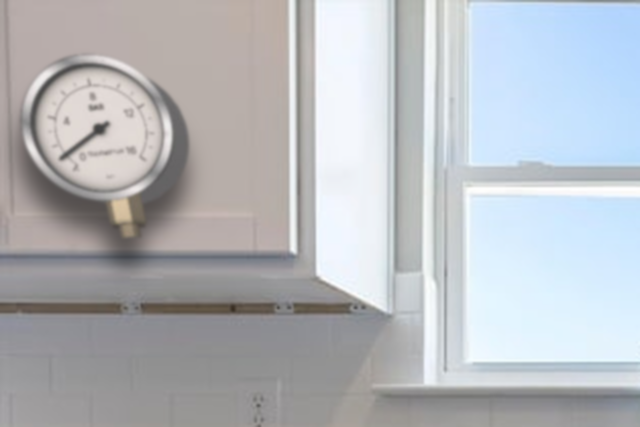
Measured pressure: 1 bar
